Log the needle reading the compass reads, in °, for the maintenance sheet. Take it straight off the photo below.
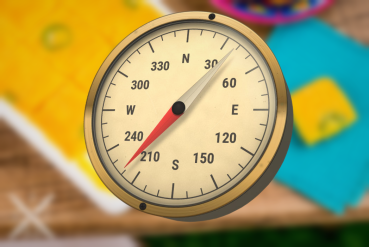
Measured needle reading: 220 °
